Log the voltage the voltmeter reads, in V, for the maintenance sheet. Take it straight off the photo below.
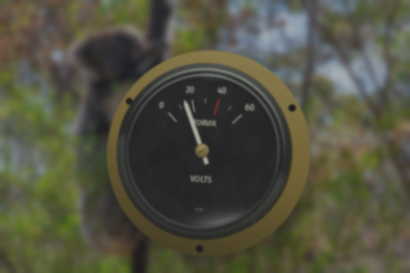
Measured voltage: 15 V
